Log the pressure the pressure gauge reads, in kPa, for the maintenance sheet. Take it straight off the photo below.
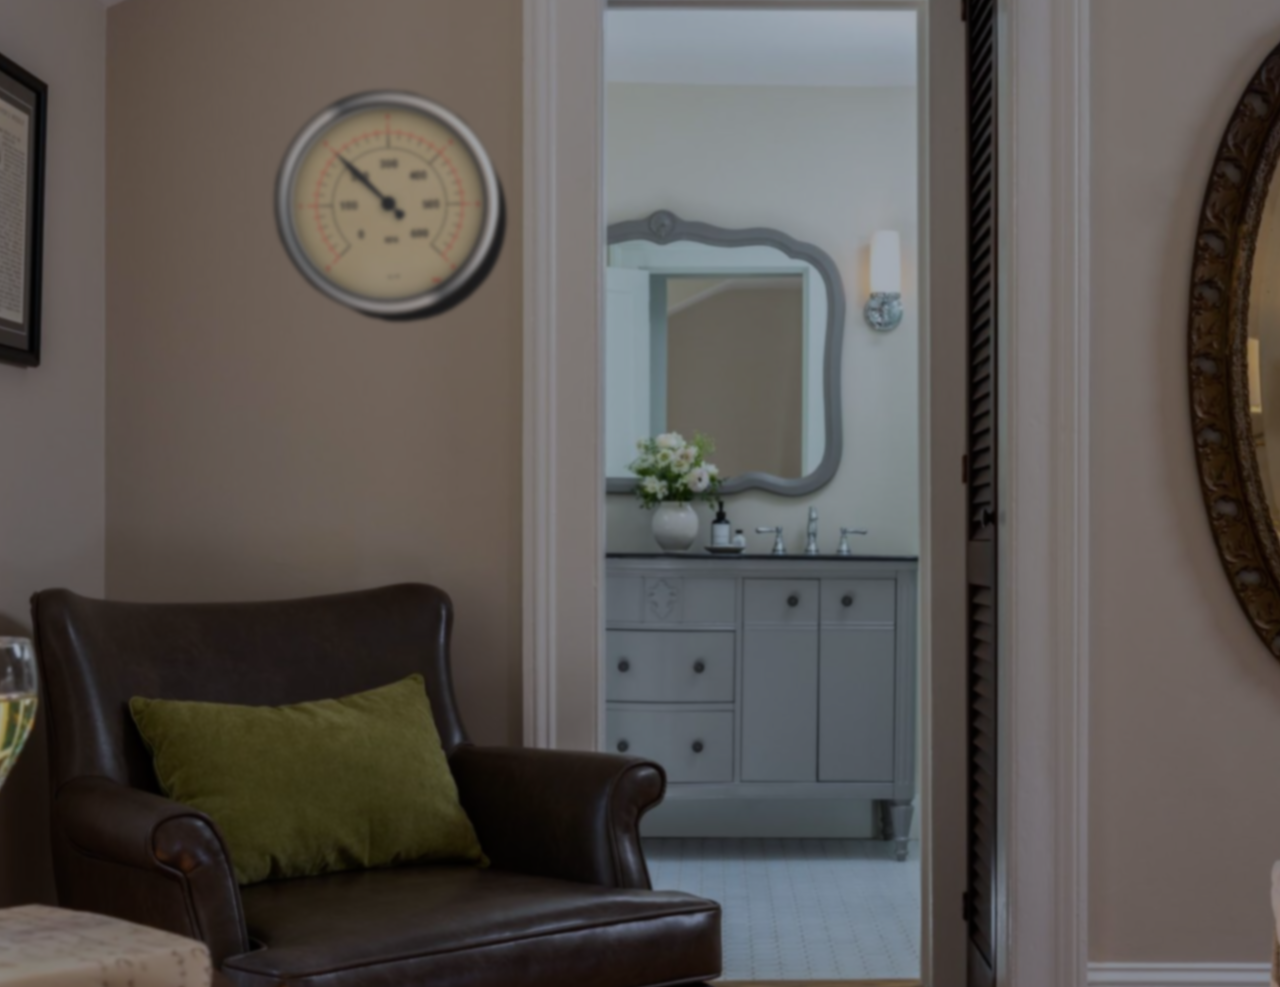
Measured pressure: 200 kPa
